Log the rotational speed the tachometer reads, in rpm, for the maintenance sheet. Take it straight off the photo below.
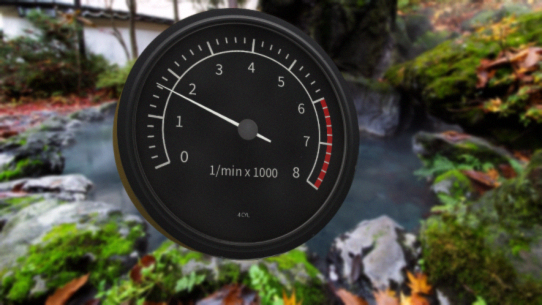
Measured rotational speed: 1600 rpm
